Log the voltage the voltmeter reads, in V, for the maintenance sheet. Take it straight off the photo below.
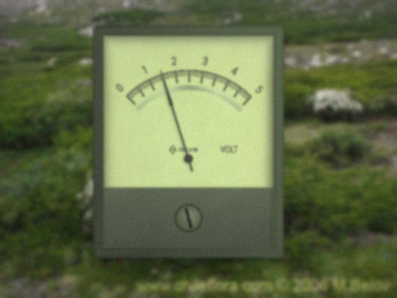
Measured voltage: 1.5 V
